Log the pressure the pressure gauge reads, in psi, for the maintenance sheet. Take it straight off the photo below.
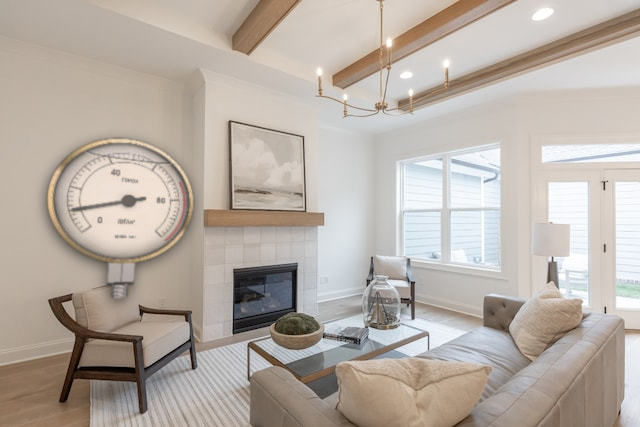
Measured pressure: 10 psi
